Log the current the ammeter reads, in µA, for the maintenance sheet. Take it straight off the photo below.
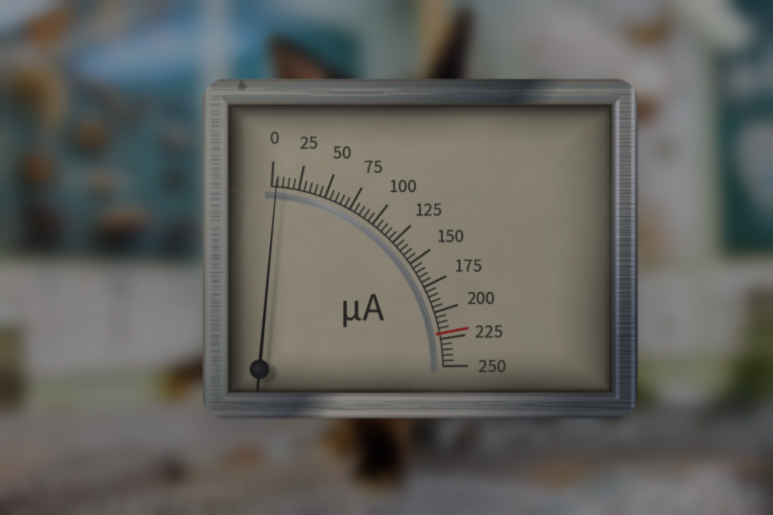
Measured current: 5 µA
